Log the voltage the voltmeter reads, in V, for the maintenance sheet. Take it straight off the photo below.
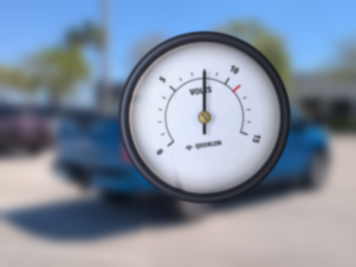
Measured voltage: 8 V
